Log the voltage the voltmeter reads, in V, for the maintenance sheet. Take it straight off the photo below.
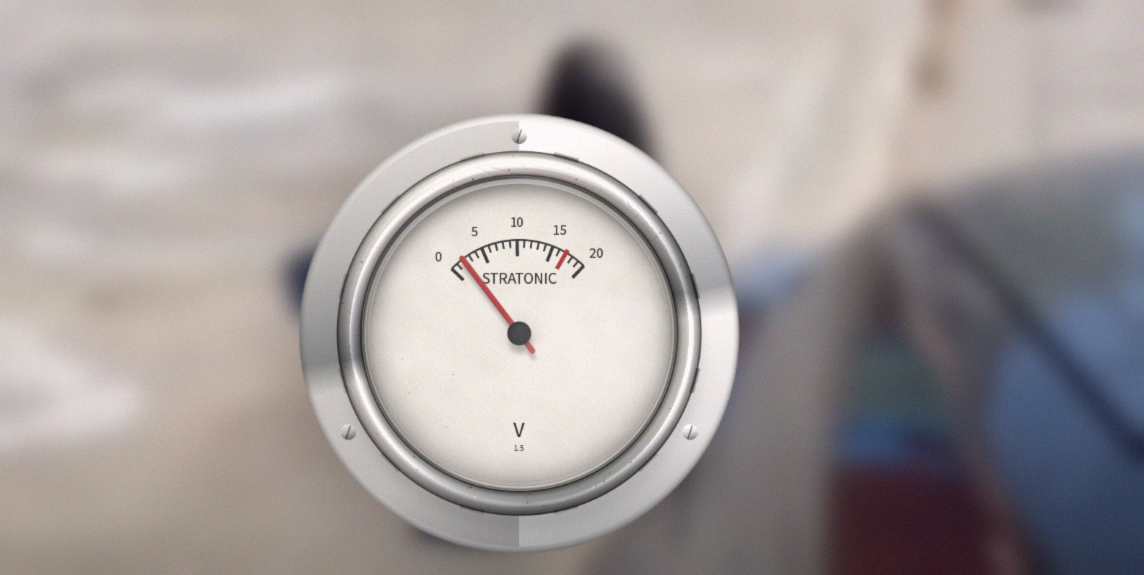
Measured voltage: 2 V
